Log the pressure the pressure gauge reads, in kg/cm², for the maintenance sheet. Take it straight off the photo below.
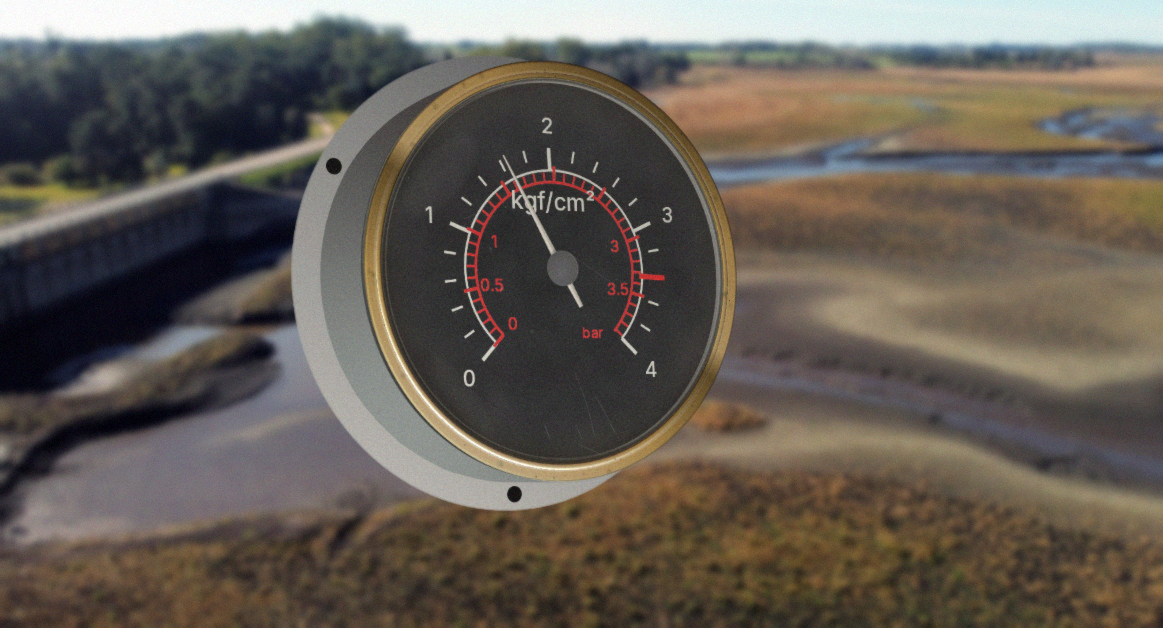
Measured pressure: 1.6 kg/cm²
